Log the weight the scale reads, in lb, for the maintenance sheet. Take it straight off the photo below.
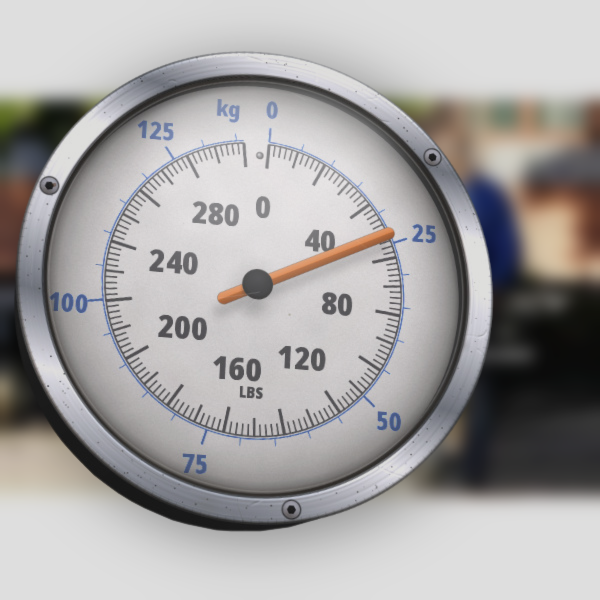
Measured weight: 52 lb
